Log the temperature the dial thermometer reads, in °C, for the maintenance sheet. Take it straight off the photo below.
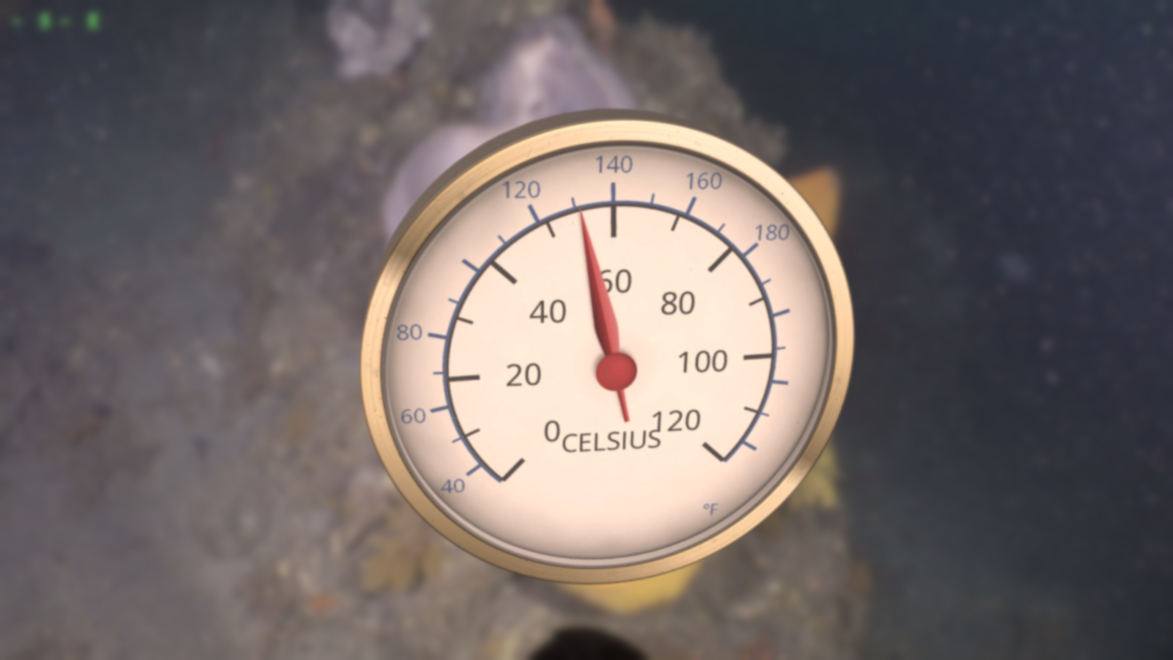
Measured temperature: 55 °C
